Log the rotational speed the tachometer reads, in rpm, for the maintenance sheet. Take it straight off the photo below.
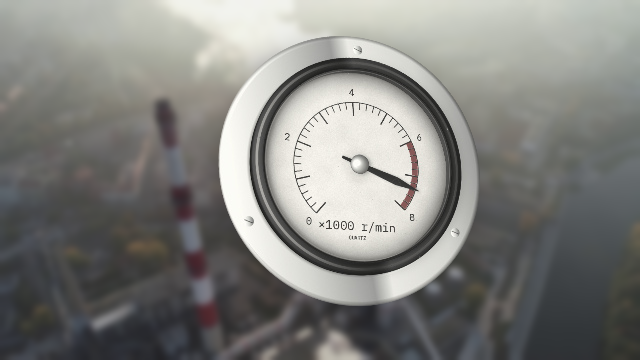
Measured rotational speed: 7400 rpm
